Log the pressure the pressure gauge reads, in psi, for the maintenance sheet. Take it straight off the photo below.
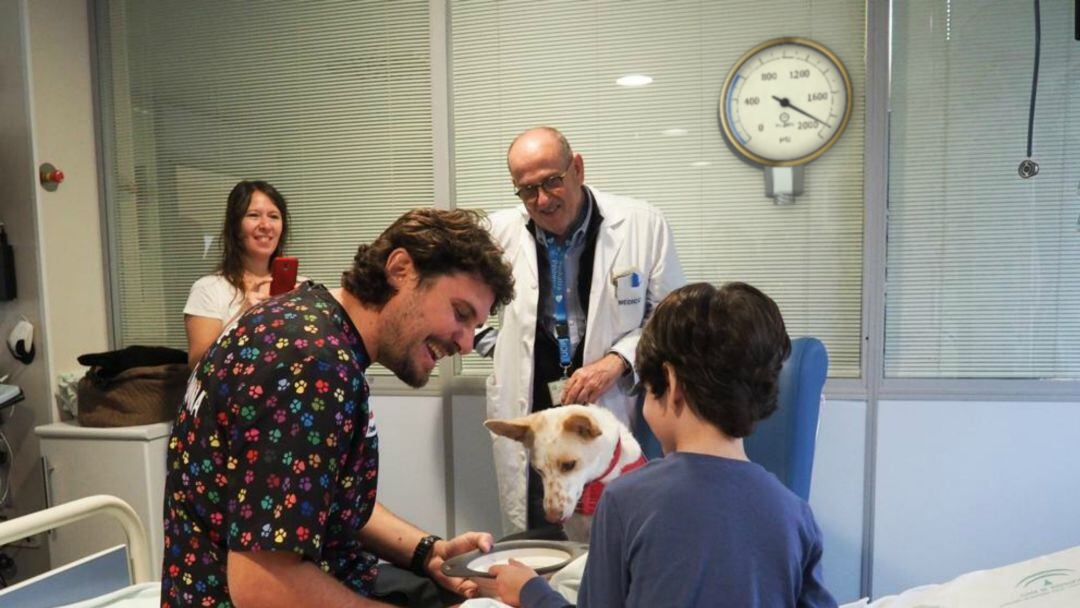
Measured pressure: 1900 psi
